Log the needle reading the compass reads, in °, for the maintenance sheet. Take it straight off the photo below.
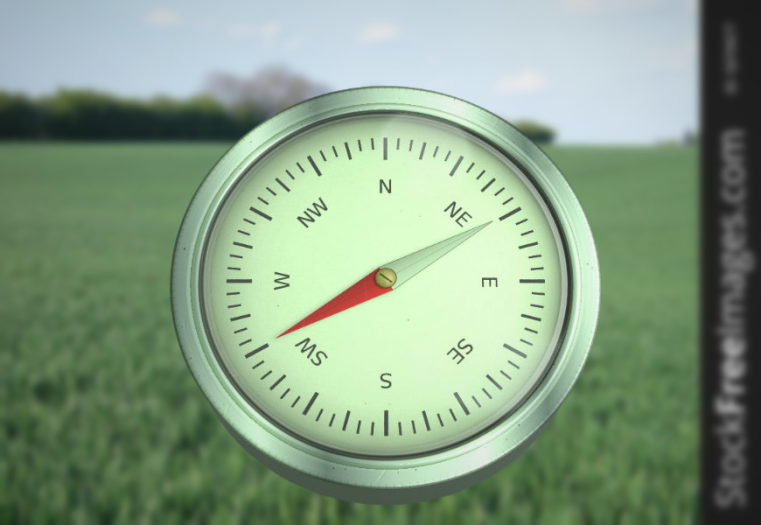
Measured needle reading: 240 °
